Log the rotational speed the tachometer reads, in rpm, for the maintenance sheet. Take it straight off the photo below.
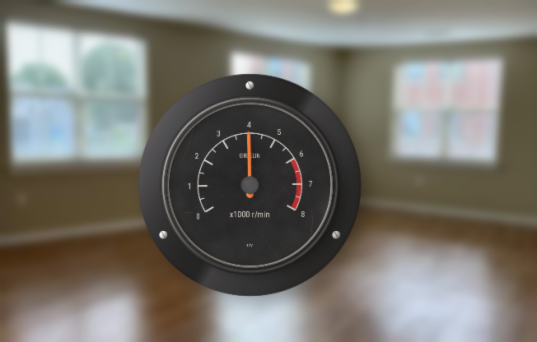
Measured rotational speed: 4000 rpm
